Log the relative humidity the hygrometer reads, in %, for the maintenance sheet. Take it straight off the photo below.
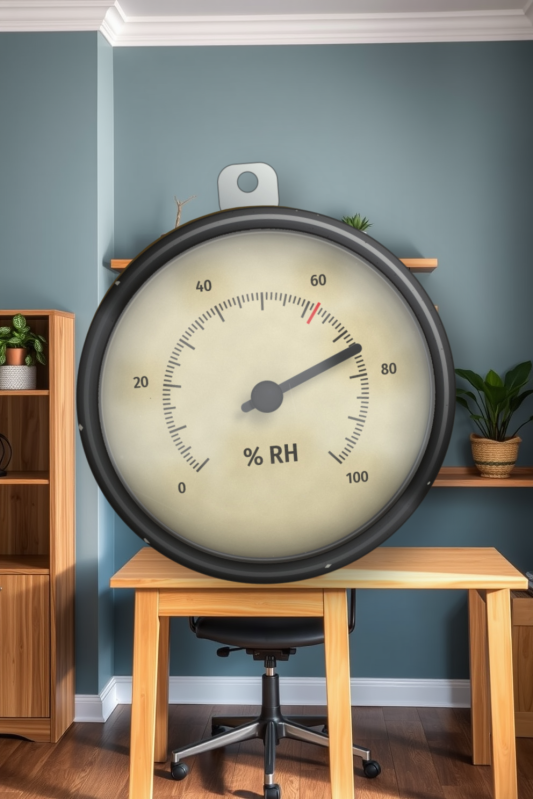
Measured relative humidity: 74 %
